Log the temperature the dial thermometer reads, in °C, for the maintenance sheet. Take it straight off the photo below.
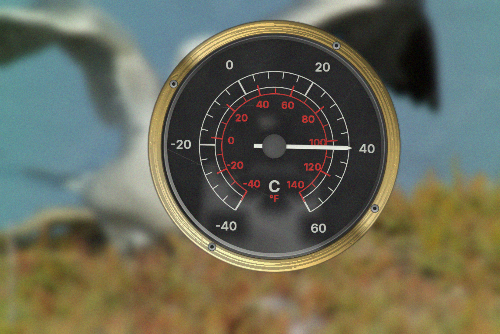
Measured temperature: 40 °C
